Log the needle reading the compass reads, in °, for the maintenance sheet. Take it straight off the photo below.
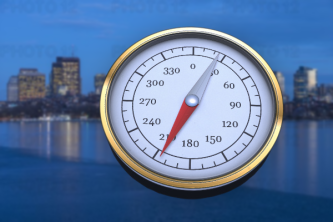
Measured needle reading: 205 °
